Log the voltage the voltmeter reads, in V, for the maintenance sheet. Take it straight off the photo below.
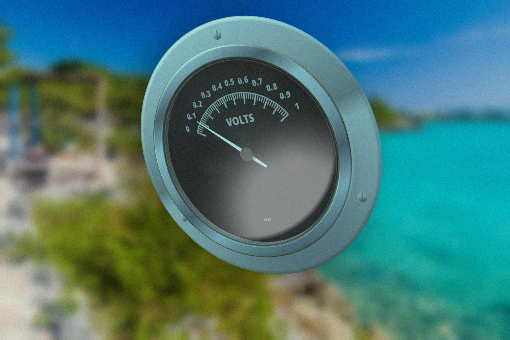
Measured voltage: 0.1 V
